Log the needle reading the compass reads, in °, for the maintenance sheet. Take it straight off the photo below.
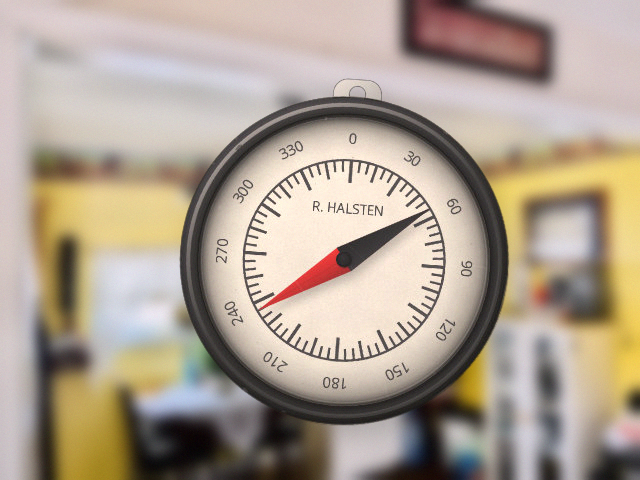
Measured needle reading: 235 °
